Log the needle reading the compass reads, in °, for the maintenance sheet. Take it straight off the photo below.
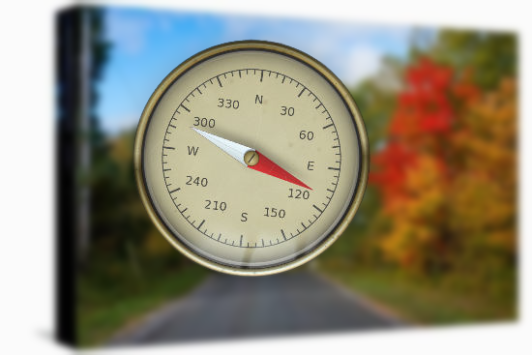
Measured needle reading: 110 °
